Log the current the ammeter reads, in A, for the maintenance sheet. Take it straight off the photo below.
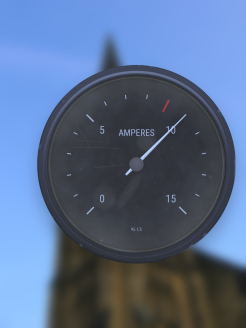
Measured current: 10 A
